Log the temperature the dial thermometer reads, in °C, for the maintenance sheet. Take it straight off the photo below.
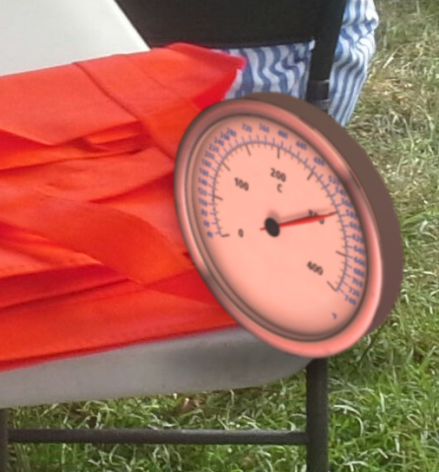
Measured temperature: 300 °C
